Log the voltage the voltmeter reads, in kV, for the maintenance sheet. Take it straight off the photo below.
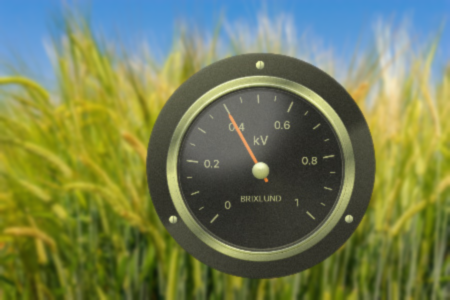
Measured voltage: 0.4 kV
